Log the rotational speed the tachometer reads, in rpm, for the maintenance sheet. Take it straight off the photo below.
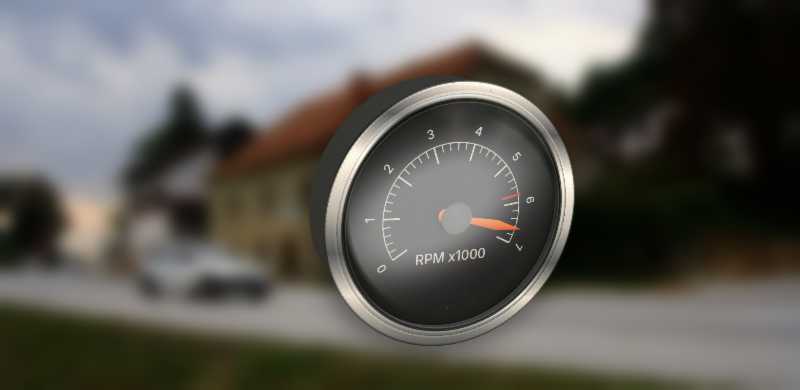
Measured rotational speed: 6600 rpm
